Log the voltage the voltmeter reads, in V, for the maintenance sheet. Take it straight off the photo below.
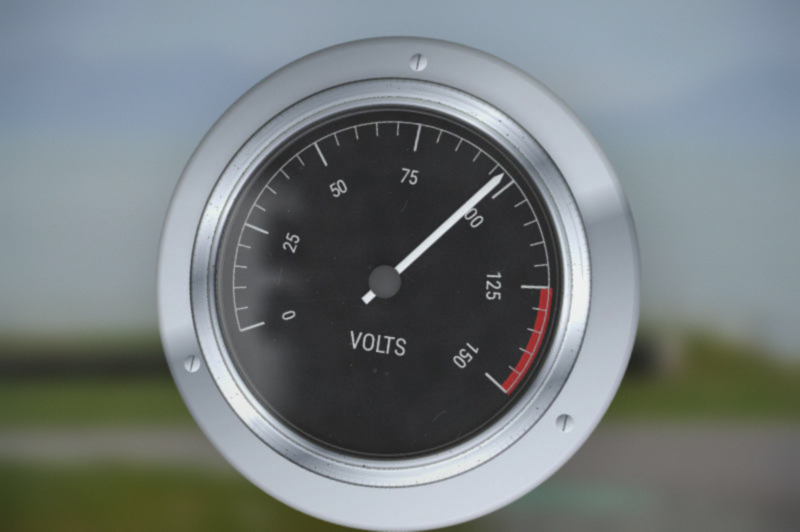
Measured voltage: 97.5 V
